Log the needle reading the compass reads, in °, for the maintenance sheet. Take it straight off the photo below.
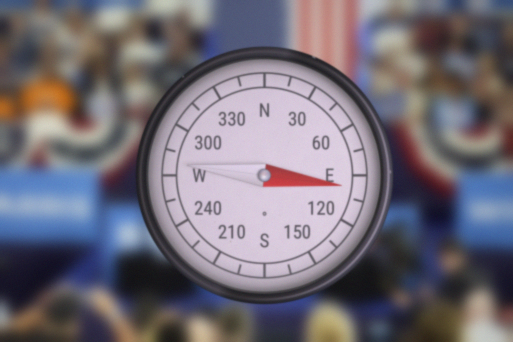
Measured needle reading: 97.5 °
